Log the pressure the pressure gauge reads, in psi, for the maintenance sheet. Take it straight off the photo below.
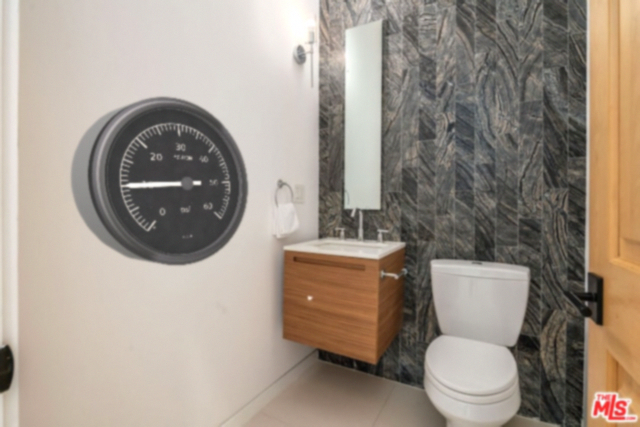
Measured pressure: 10 psi
